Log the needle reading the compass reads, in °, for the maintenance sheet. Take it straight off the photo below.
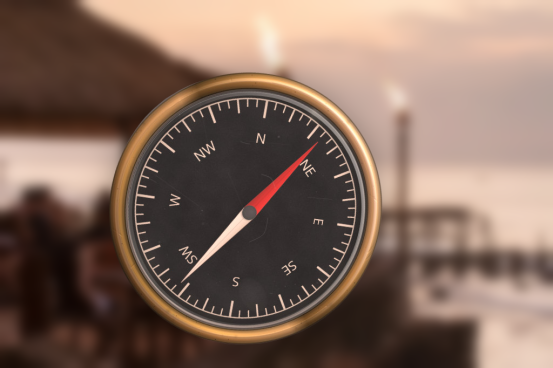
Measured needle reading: 35 °
